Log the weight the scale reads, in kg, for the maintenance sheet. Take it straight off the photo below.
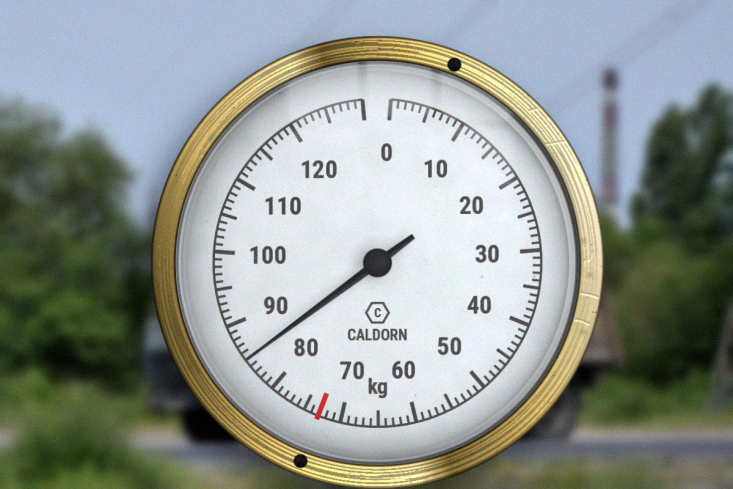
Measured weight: 85 kg
